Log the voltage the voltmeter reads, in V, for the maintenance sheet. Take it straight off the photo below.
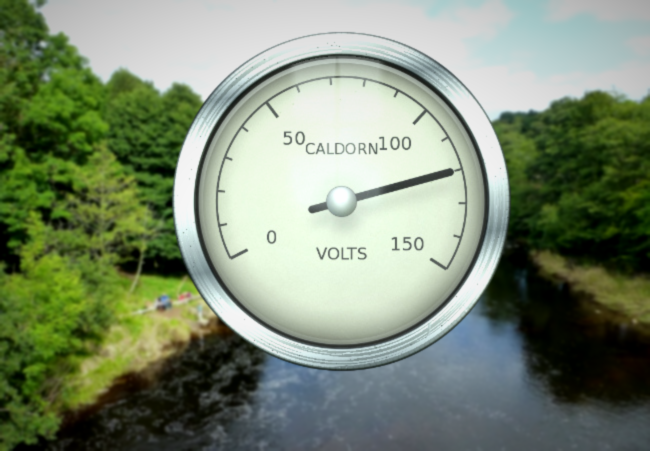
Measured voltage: 120 V
